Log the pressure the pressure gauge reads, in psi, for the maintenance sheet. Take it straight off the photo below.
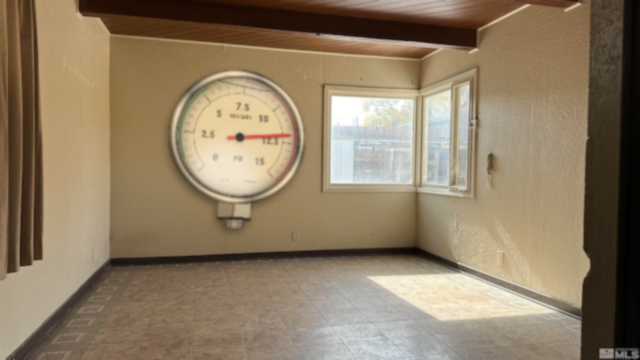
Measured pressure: 12 psi
